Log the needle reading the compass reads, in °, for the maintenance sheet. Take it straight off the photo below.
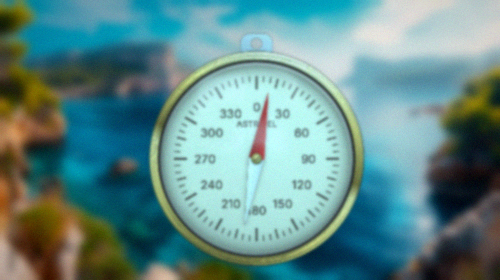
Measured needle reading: 10 °
